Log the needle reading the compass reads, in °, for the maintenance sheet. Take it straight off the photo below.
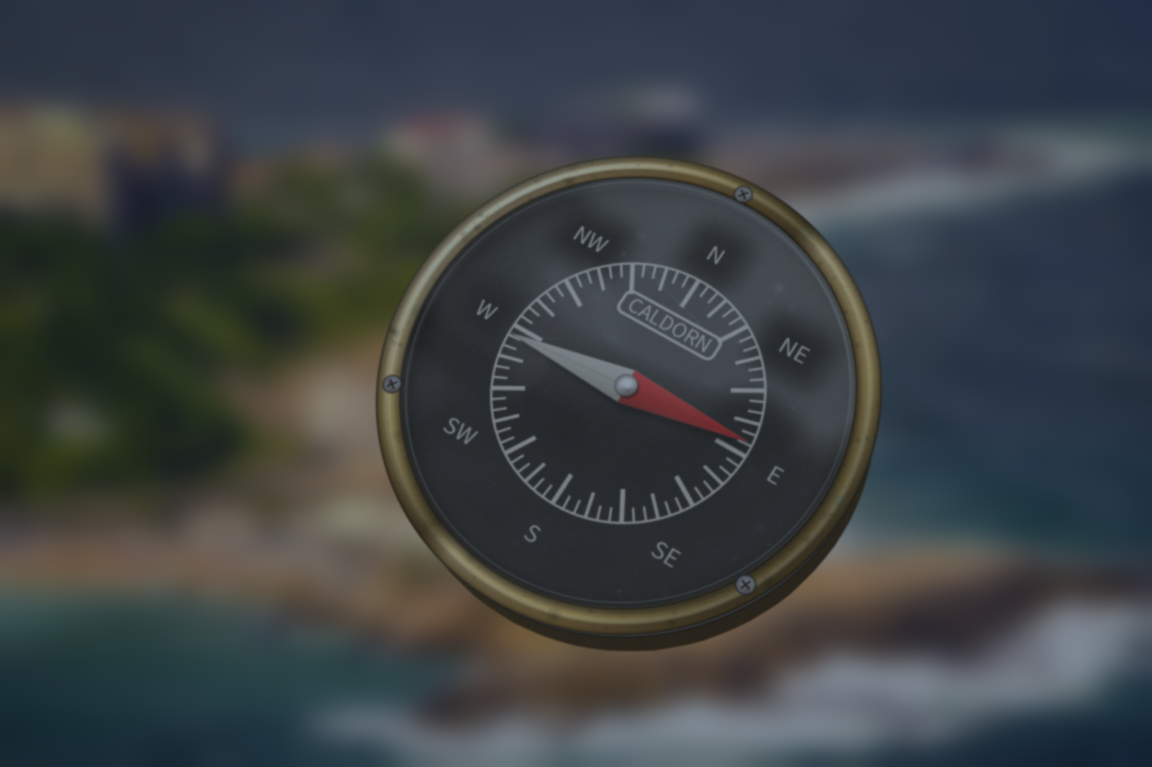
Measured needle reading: 85 °
